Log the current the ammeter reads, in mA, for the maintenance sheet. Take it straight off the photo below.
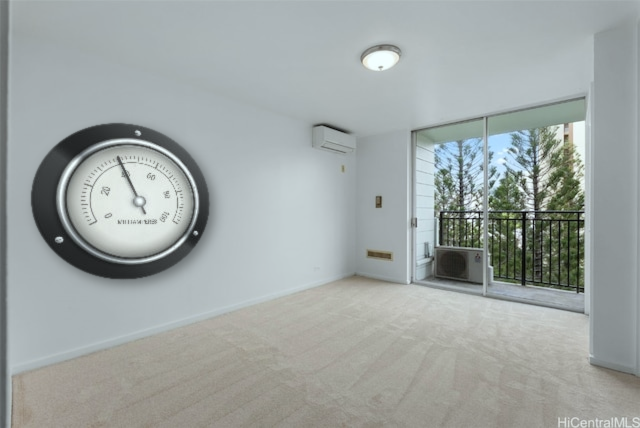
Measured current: 40 mA
